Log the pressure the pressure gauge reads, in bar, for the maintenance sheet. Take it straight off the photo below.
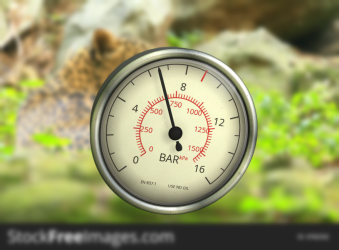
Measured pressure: 6.5 bar
